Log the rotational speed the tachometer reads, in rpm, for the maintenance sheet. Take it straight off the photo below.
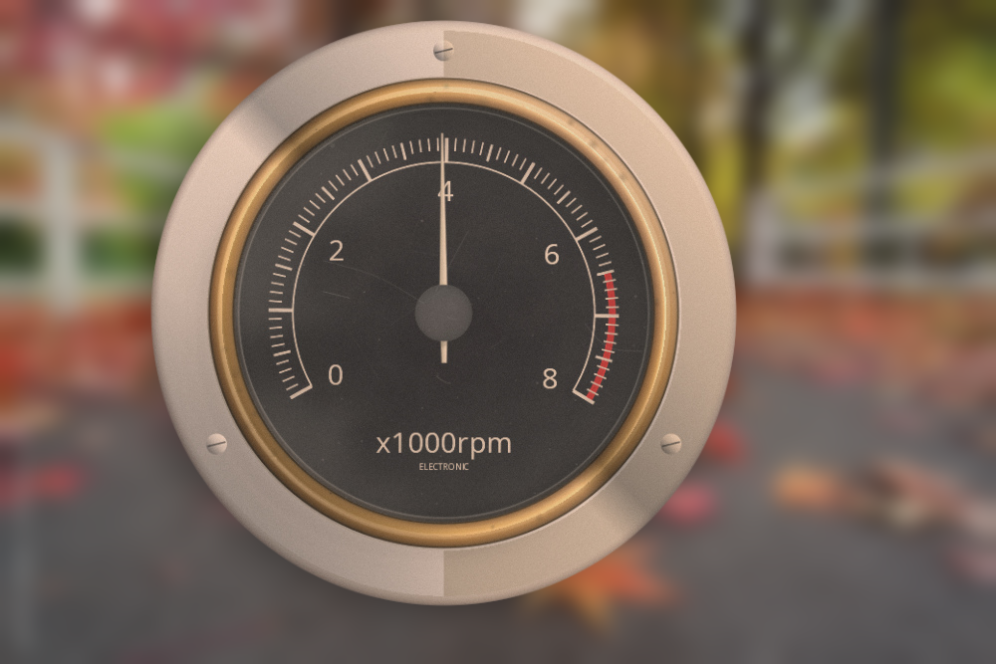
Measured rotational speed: 3950 rpm
